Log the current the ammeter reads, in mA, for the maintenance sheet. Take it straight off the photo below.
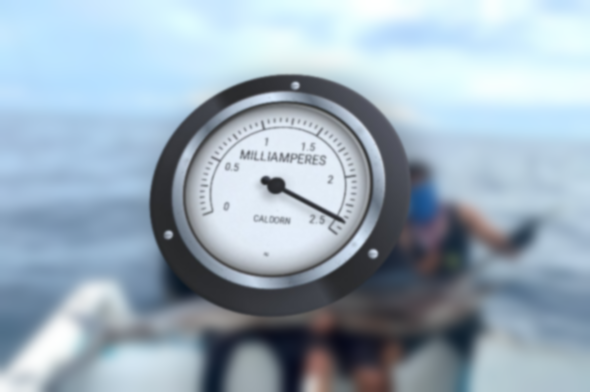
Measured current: 2.4 mA
